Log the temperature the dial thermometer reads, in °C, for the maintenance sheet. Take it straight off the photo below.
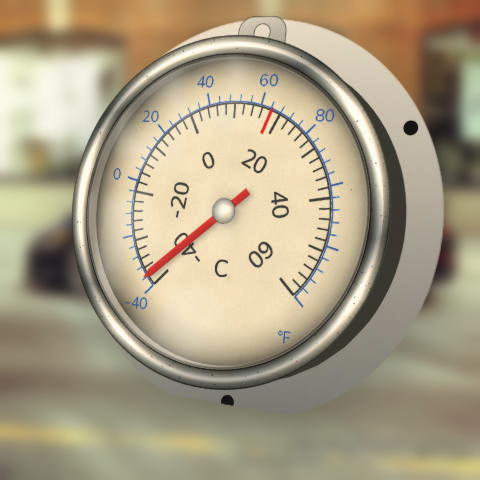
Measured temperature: -38 °C
